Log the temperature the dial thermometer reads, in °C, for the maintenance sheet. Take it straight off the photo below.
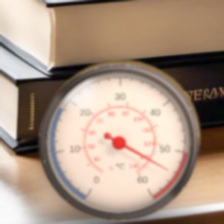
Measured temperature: 54 °C
